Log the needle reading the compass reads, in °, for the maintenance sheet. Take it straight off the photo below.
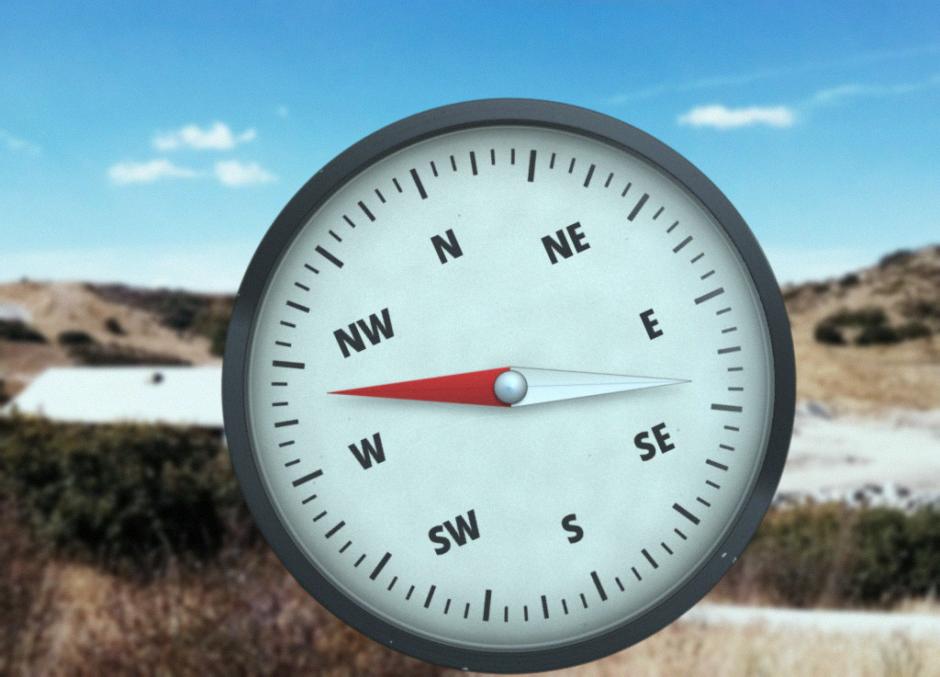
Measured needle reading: 292.5 °
